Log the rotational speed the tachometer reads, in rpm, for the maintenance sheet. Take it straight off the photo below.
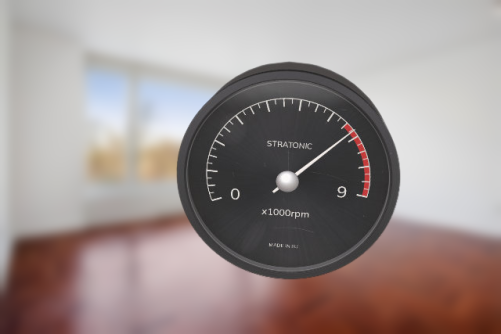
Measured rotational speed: 6750 rpm
